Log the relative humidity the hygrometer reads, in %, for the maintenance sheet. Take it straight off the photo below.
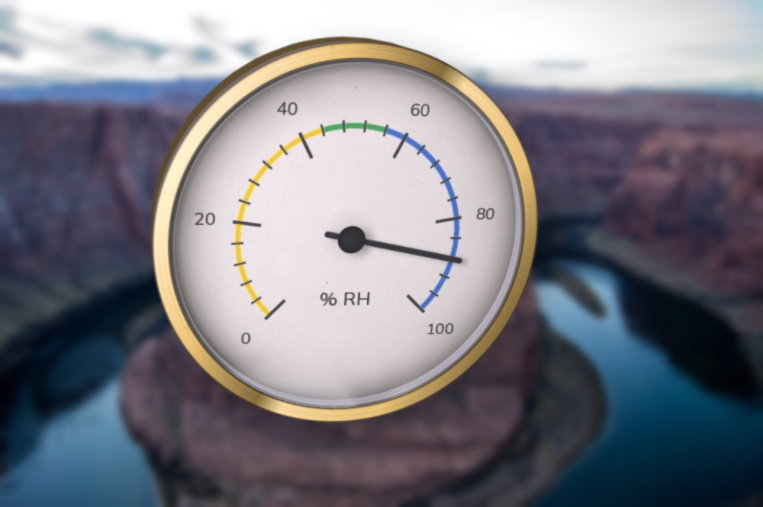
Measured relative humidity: 88 %
